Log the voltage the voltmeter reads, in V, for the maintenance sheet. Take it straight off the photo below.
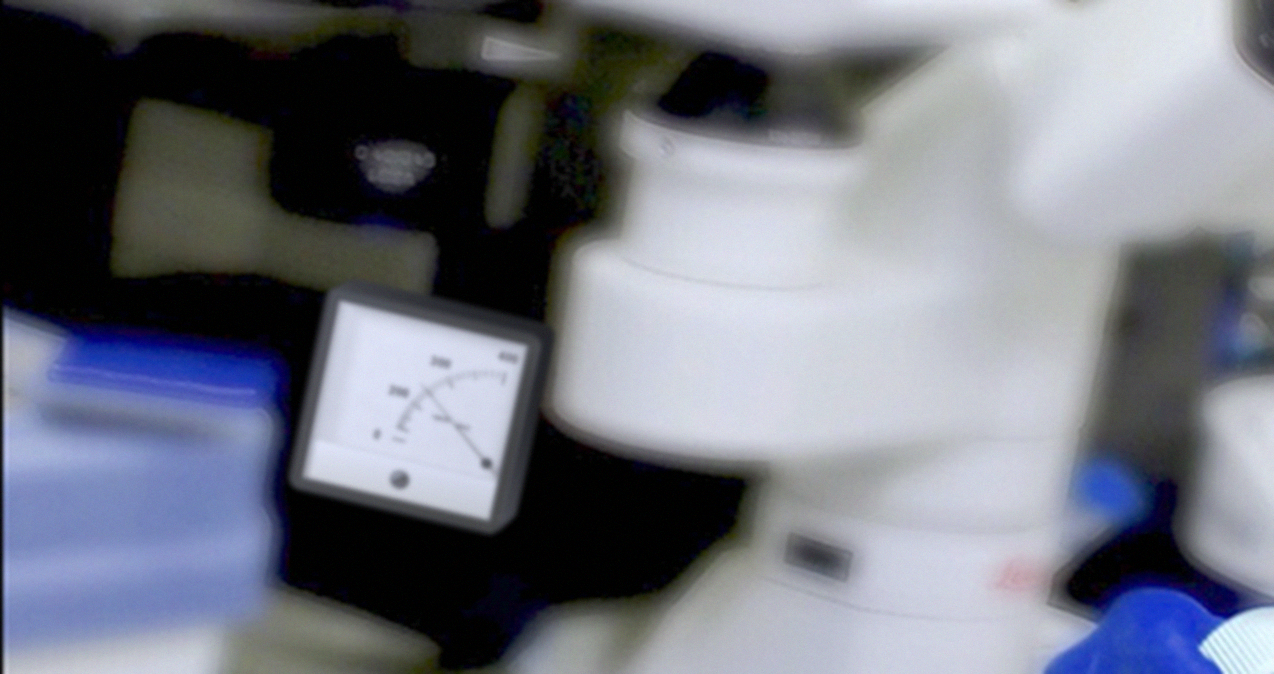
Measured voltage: 250 V
